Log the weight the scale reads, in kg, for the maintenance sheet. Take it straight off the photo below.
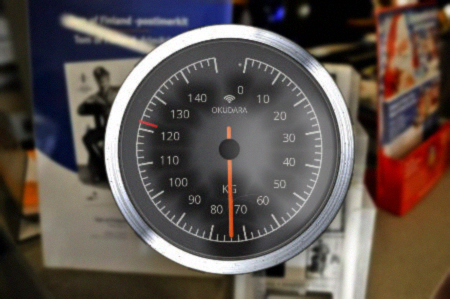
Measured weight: 74 kg
